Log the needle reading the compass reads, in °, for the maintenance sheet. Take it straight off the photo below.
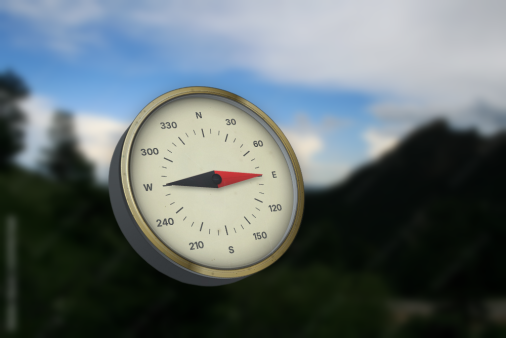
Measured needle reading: 90 °
